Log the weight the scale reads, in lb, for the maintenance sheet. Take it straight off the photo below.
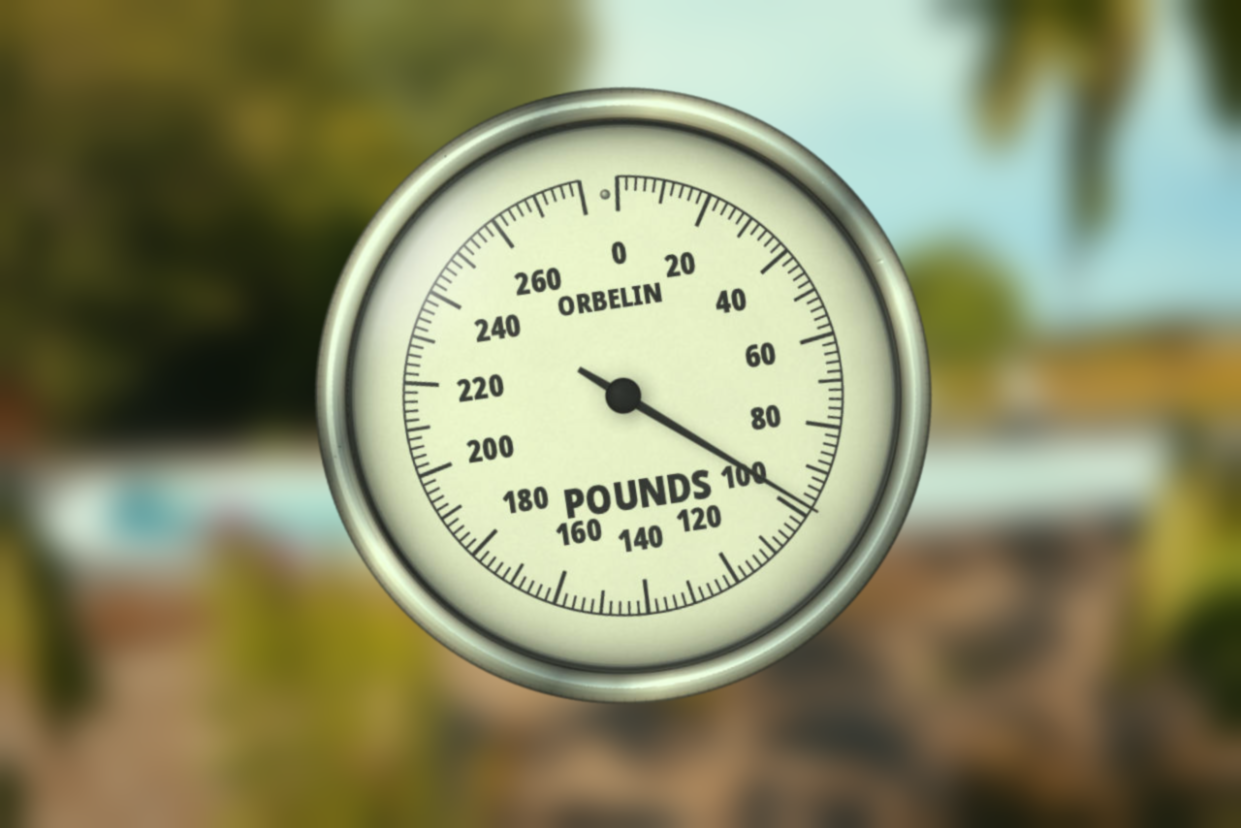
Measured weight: 98 lb
